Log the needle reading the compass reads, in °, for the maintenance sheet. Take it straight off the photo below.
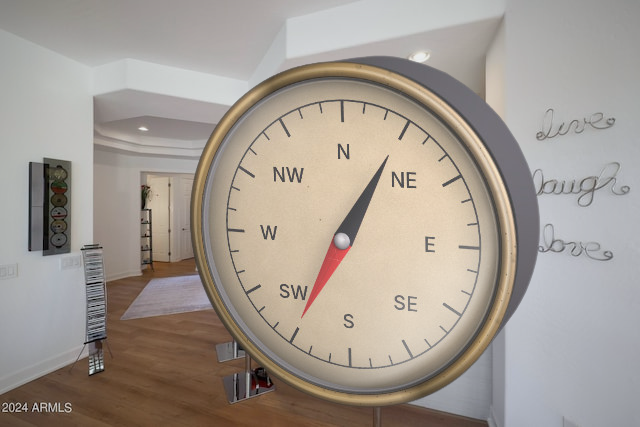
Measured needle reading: 210 °
